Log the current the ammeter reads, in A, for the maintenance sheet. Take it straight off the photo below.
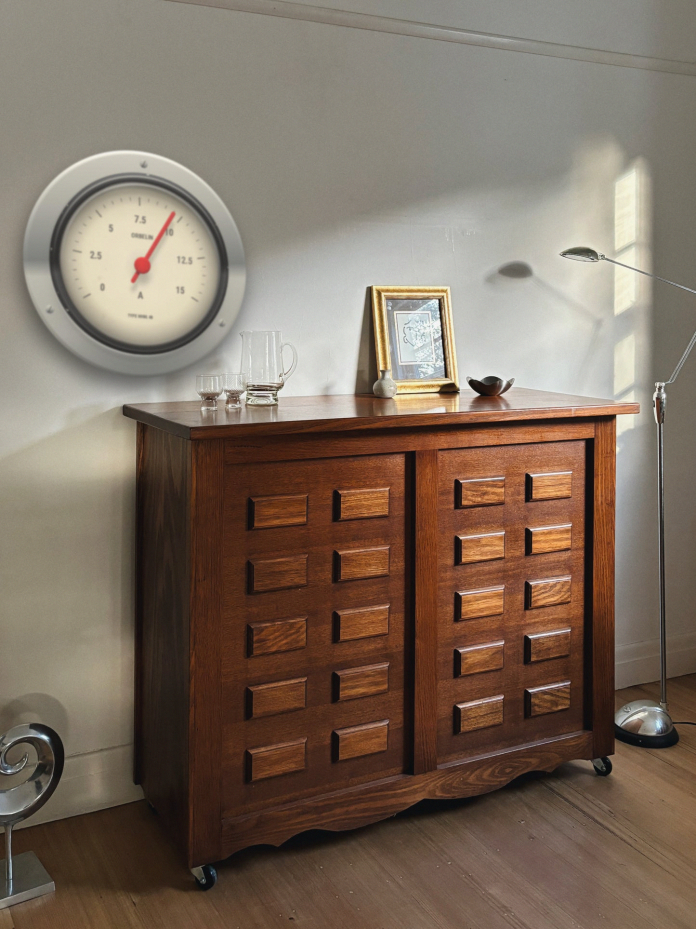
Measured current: 9.5 A
